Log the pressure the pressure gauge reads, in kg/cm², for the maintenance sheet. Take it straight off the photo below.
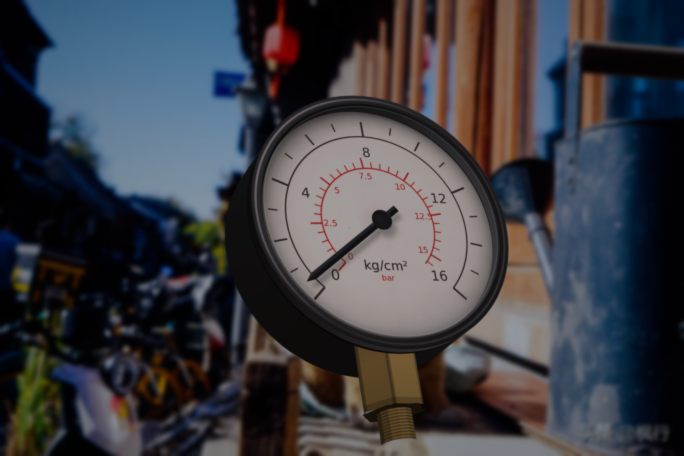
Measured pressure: 0.5 kg/cm²
